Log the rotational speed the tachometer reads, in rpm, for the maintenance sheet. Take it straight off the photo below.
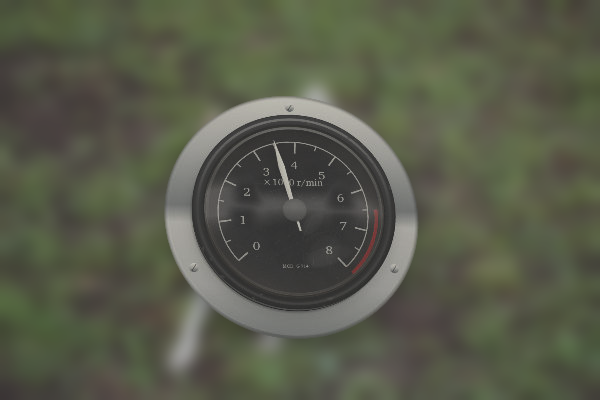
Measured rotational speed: 3500 rpm
